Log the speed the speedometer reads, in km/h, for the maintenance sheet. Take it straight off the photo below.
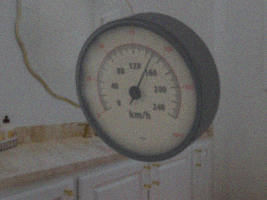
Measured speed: 150 km/h
